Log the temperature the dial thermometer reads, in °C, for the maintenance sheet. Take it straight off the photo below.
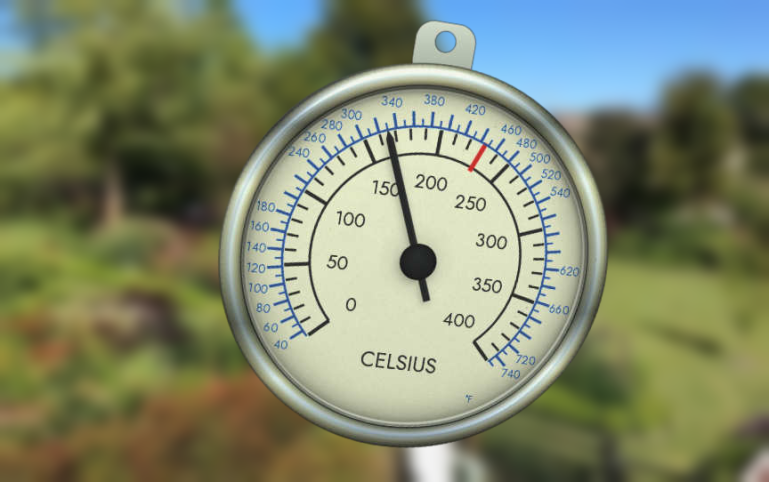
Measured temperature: 165 °C
